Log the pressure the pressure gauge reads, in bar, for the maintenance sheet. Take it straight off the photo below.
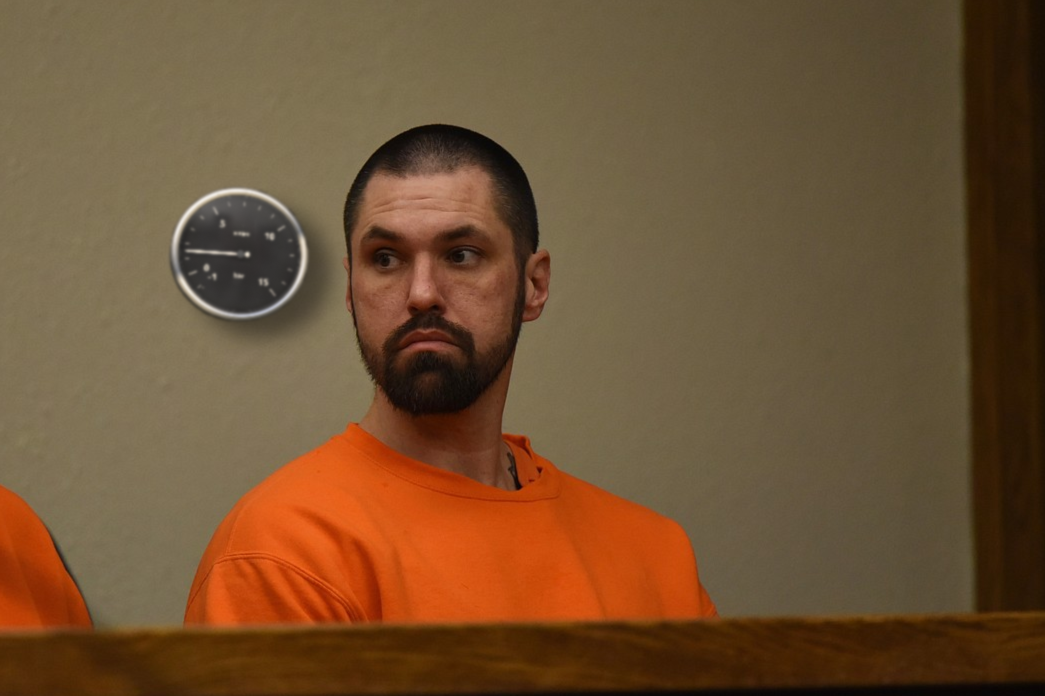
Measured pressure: 1.5 bar
